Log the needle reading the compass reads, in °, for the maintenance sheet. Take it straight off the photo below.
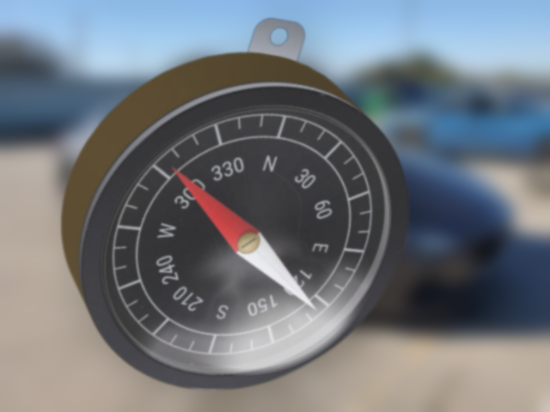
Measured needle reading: 305 °
